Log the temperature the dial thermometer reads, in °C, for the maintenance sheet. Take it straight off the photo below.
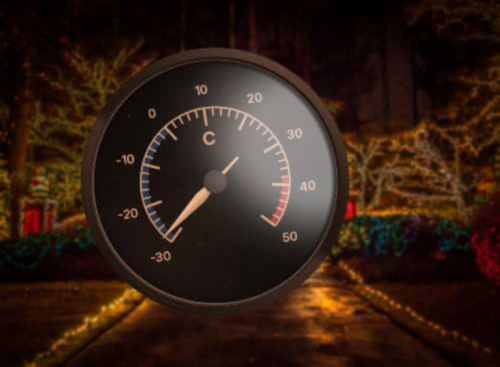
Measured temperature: -28 °C
